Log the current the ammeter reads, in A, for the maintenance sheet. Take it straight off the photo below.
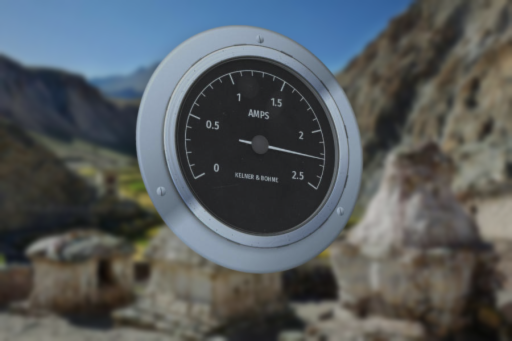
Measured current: 2.25 A
